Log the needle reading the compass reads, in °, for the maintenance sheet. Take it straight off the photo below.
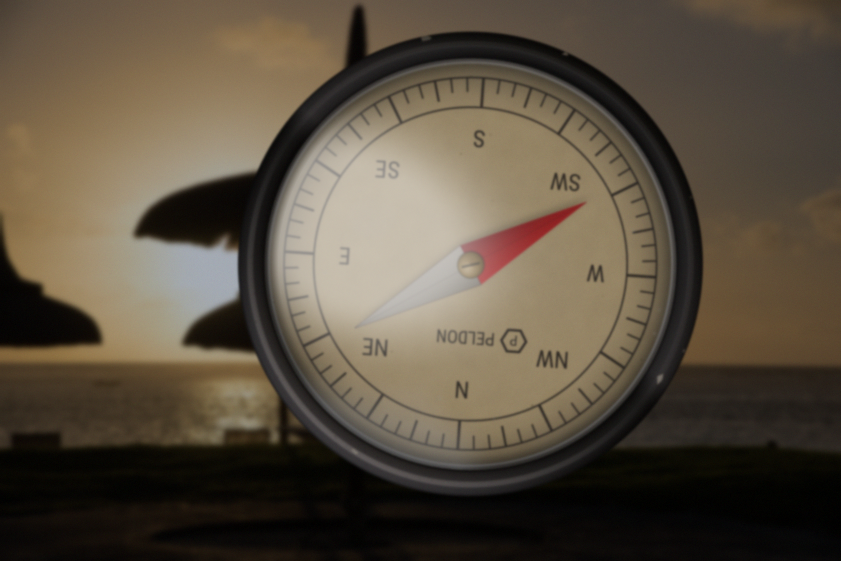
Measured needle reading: 237.5 °
